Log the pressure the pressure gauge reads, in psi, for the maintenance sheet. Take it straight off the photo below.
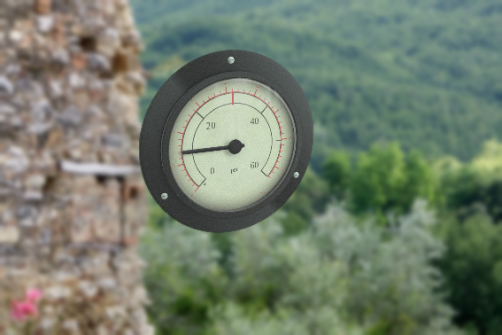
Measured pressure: 10 psi
